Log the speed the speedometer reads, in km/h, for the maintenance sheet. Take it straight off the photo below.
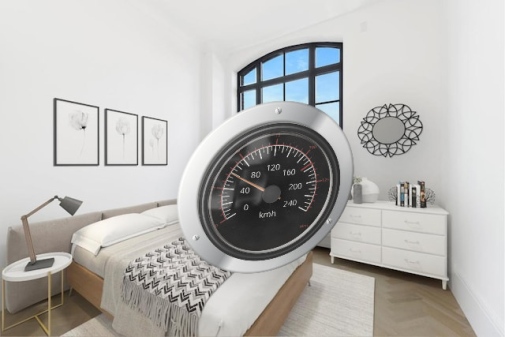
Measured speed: 60 km/h
